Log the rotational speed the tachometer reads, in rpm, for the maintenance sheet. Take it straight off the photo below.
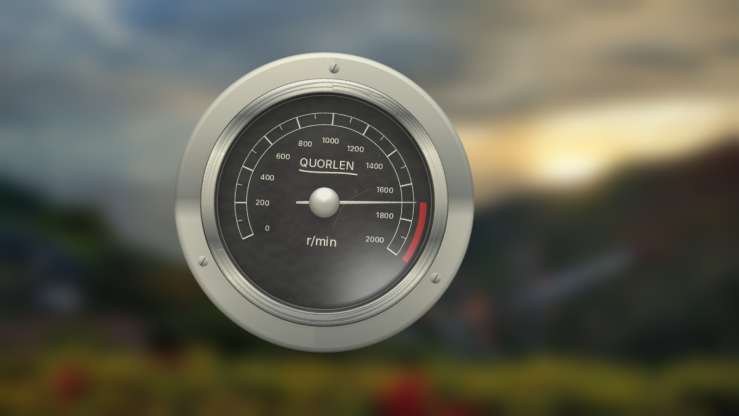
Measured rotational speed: 1700 rpm
